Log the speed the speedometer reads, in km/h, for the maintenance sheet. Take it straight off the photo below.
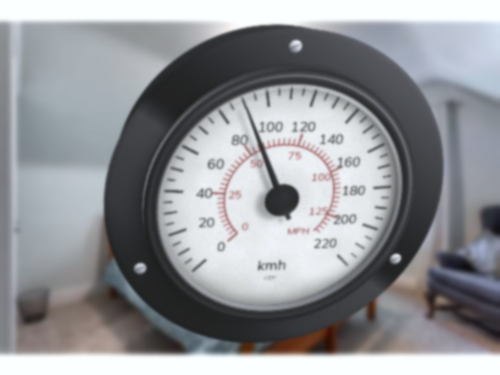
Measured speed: 90 km/h
